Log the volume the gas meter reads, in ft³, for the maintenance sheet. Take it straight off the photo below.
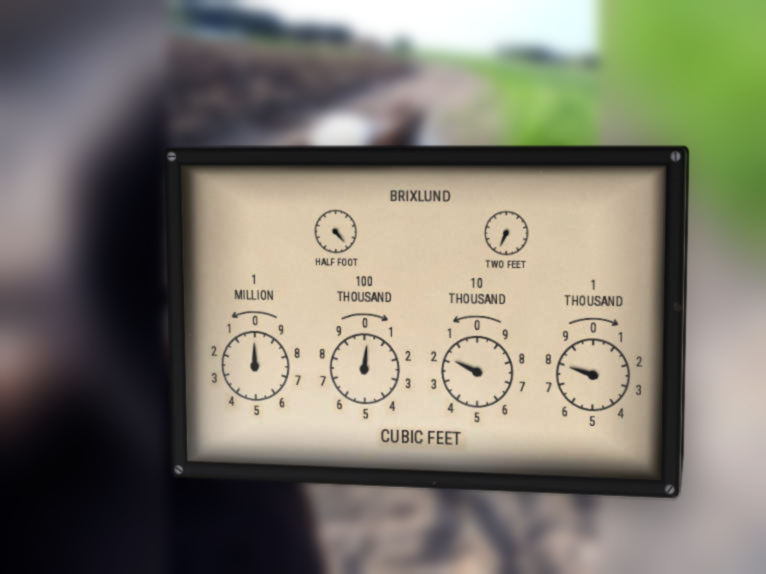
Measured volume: 1800 ft³
